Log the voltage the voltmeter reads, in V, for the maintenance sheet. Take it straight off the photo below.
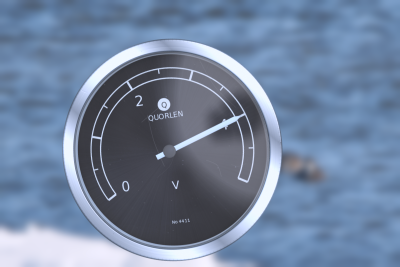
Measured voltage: 4 V
